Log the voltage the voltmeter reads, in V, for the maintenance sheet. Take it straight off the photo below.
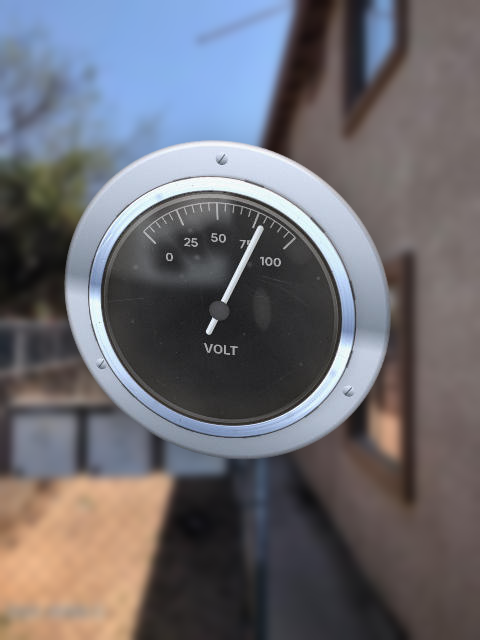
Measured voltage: 80 V
